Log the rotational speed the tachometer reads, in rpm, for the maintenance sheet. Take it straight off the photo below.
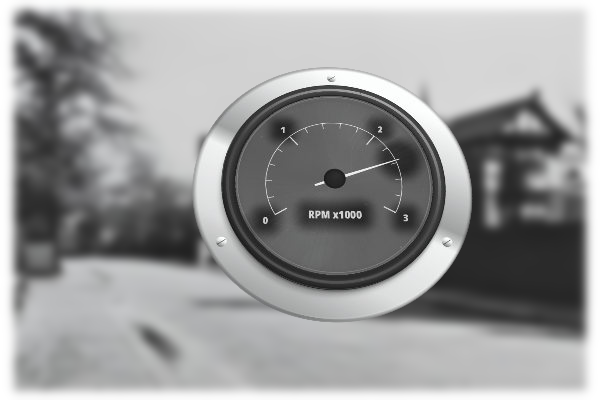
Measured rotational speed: 2400 rpm
